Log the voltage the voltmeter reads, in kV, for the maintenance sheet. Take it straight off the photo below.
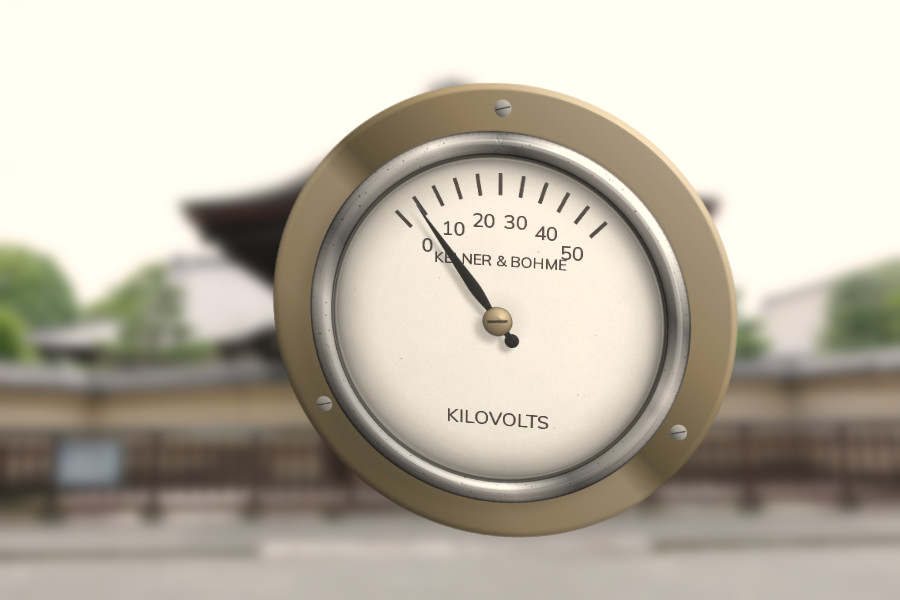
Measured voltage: 5 kV
